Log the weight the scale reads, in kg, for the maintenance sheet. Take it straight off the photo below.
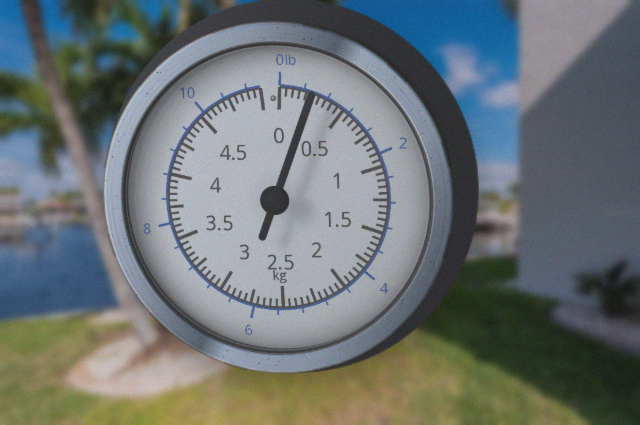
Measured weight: 0.25 kg
